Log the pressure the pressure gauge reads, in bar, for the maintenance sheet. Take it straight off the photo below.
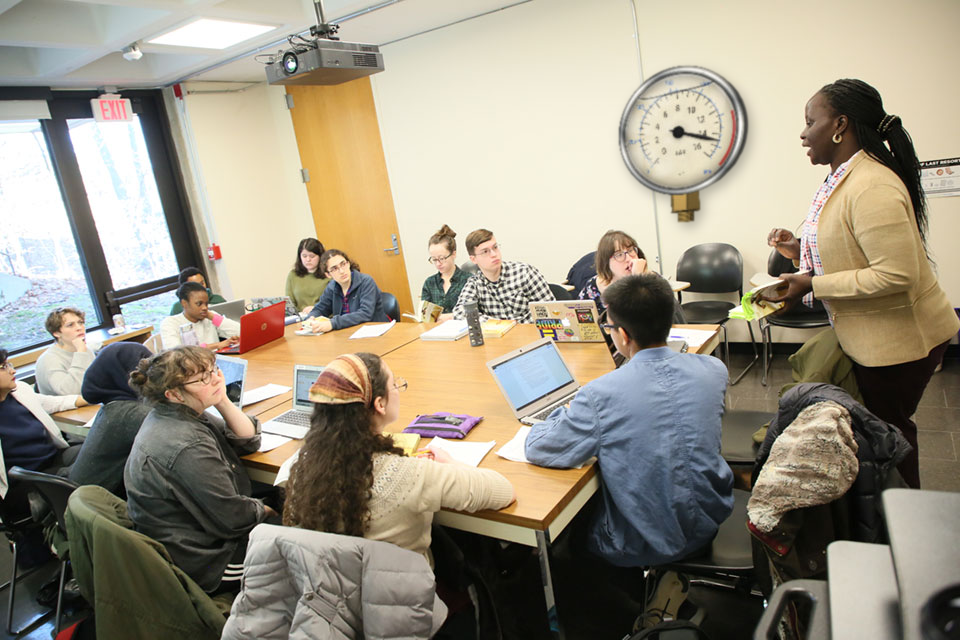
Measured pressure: 14.5 bar
